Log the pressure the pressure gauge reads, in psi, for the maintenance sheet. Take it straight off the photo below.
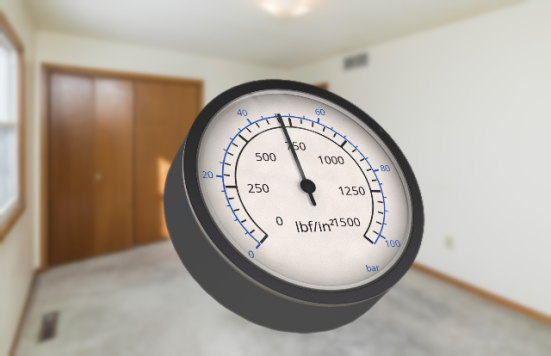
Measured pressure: 700 psi
